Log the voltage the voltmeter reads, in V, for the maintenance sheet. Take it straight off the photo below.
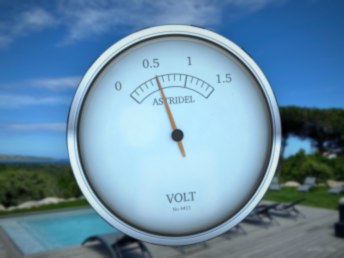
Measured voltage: 0.5 V
